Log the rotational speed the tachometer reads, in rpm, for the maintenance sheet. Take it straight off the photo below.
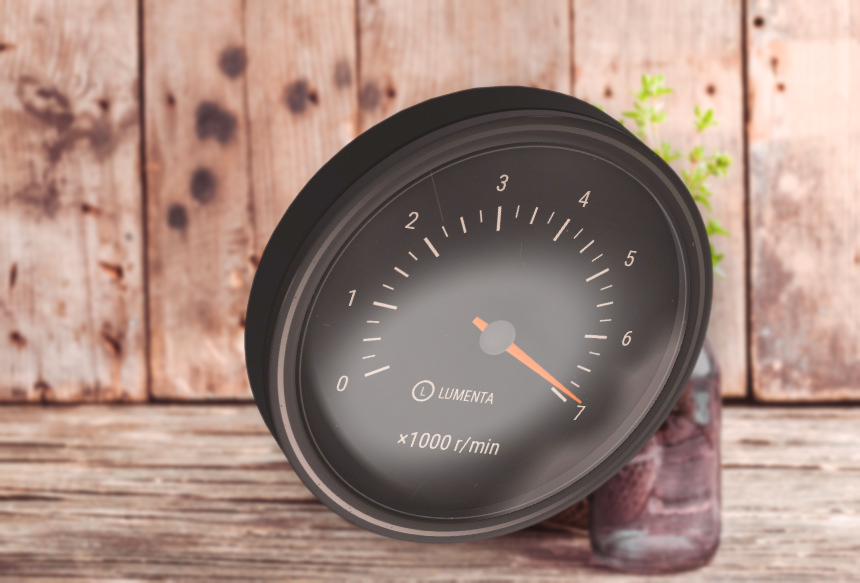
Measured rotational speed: 6875 rpm
